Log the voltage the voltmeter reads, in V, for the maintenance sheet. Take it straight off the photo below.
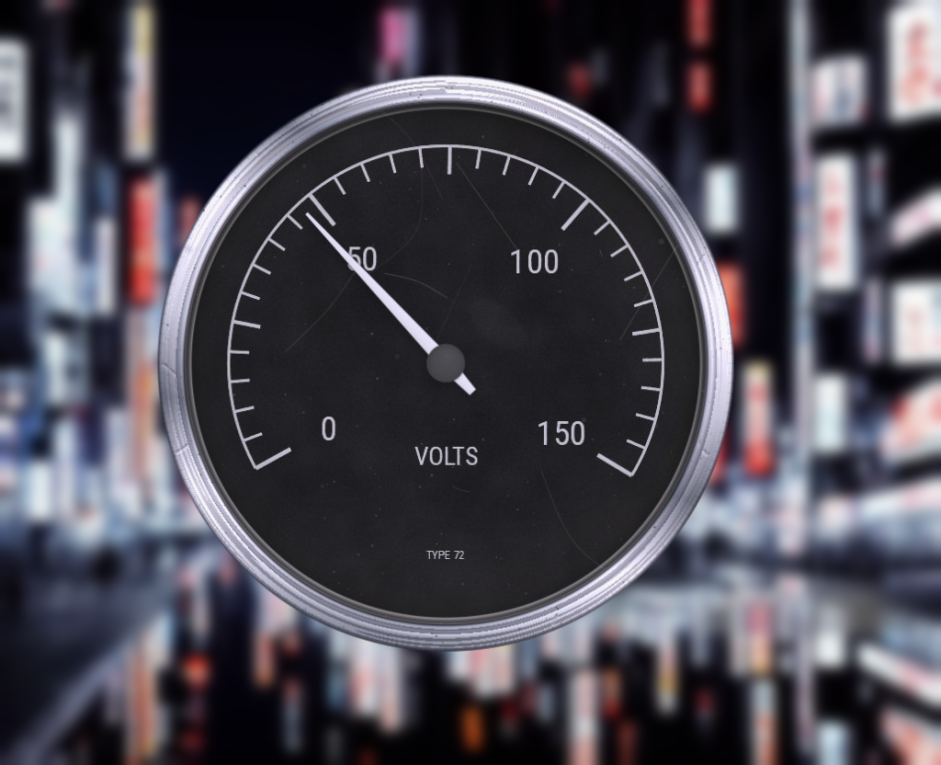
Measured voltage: 47.5 V
